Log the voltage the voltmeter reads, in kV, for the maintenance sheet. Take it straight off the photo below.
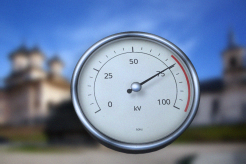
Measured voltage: 75 kV
